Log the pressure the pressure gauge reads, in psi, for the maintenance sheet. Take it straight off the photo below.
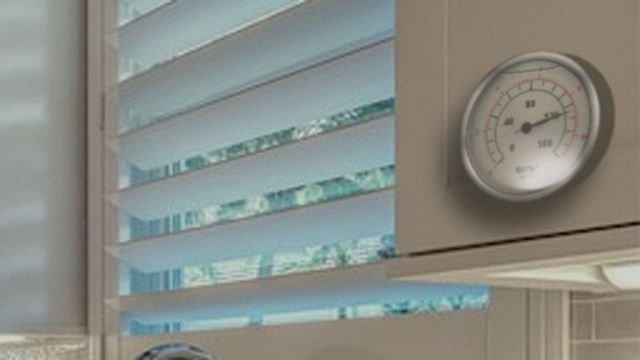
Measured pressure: 125 psi
